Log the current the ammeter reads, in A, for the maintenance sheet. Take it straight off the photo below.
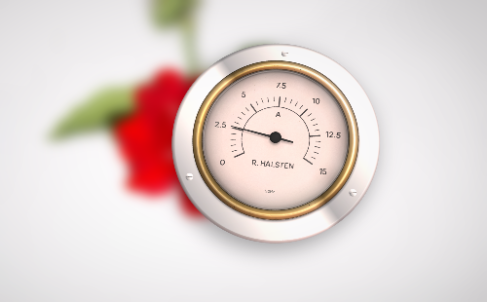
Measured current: 2.5 A
